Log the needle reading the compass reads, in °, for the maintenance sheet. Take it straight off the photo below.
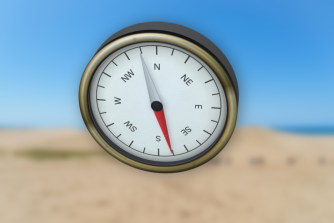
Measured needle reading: 165 °
